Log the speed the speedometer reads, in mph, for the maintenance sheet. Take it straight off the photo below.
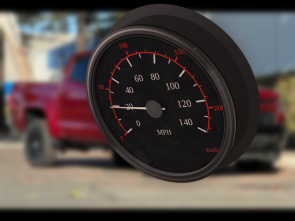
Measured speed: 20 mph
